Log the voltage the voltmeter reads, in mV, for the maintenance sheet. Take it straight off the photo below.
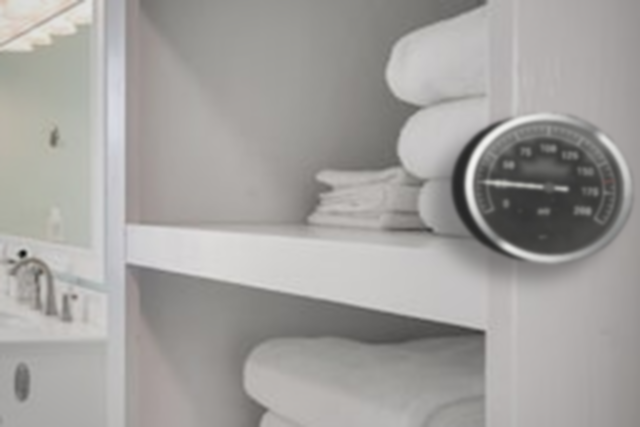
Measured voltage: 25 mV
